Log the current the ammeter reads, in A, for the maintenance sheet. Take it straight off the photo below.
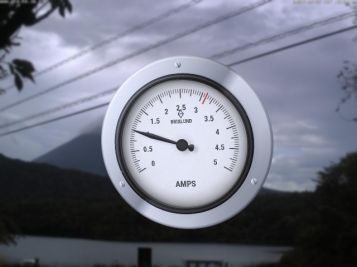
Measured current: 1 A
